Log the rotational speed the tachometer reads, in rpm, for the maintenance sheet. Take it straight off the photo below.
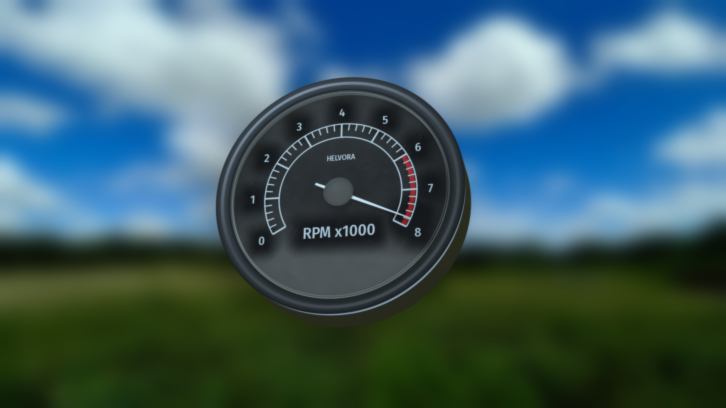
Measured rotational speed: 7800 rpm
